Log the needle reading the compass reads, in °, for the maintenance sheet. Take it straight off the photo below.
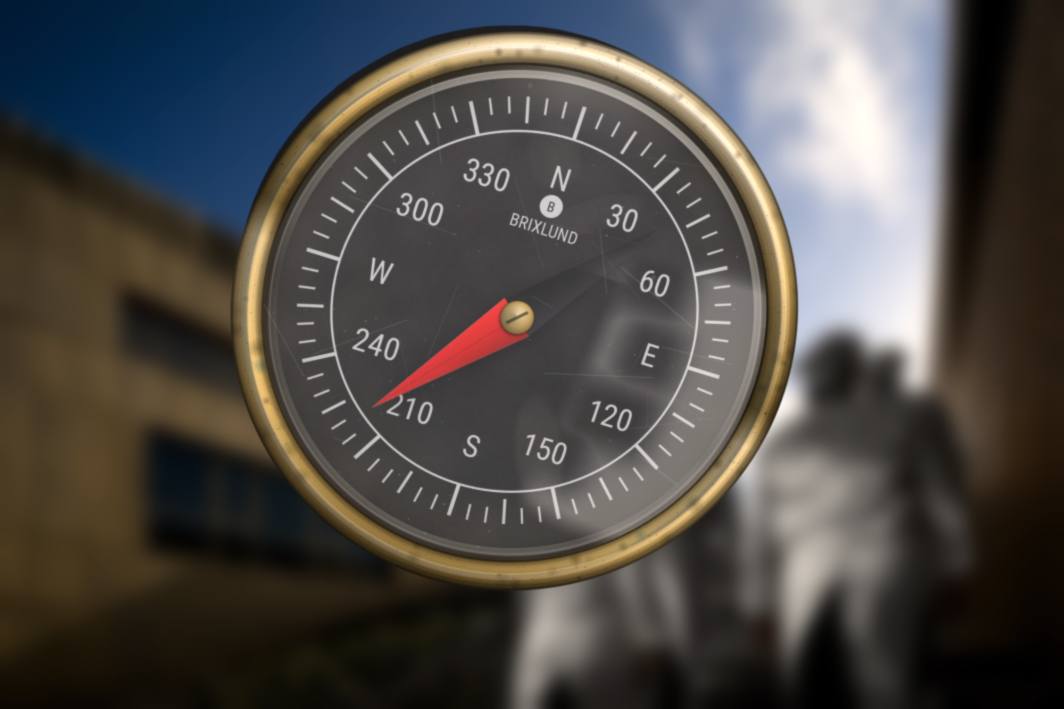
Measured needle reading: 220 °
